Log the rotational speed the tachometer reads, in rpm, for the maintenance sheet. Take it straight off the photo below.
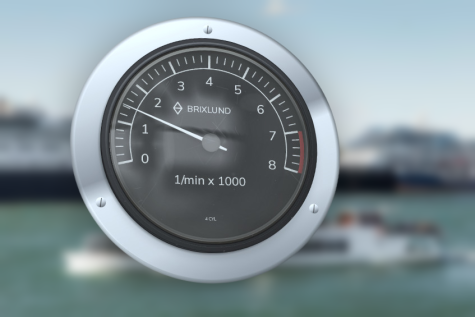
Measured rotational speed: 1400 rpm
